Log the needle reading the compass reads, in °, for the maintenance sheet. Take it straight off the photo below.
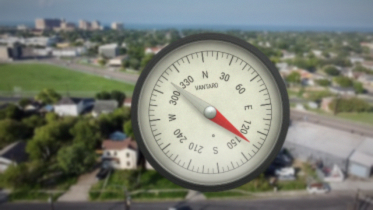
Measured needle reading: 135 °
